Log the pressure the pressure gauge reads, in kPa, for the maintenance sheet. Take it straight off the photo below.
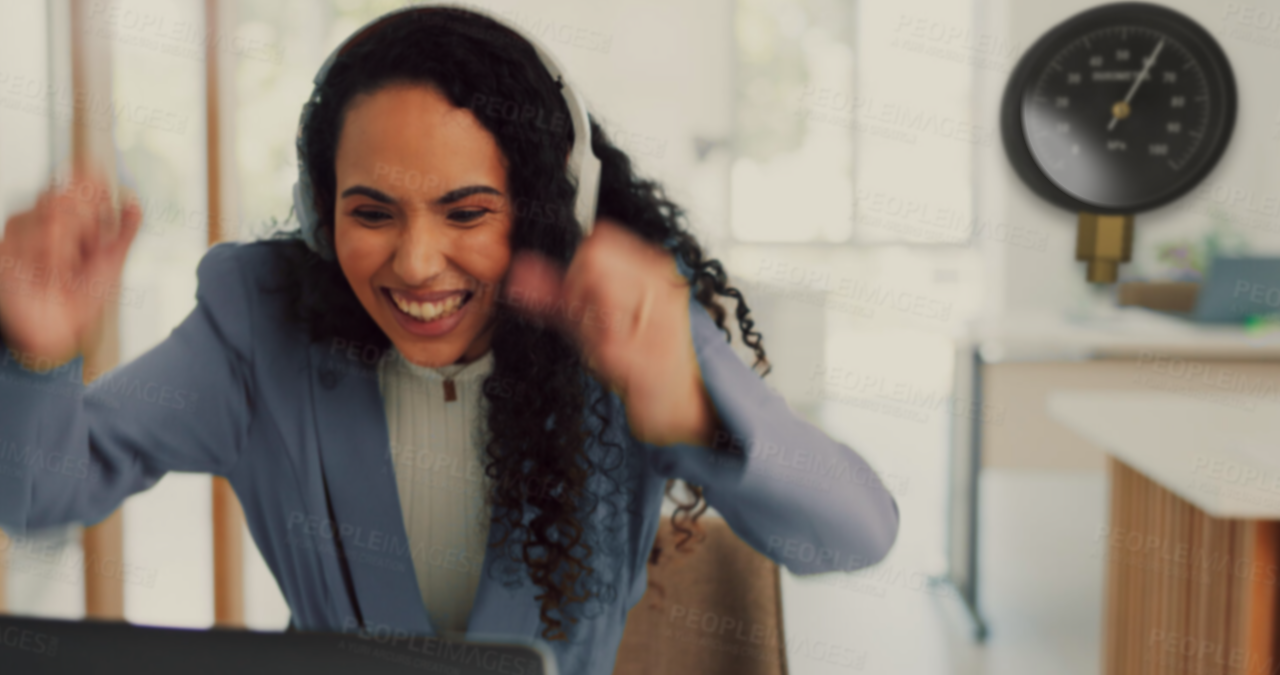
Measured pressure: 60 kPa
